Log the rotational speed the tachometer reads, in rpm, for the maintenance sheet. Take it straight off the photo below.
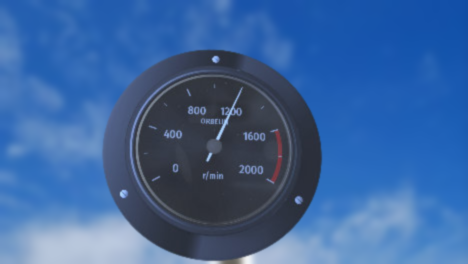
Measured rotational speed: 1200 rpm
